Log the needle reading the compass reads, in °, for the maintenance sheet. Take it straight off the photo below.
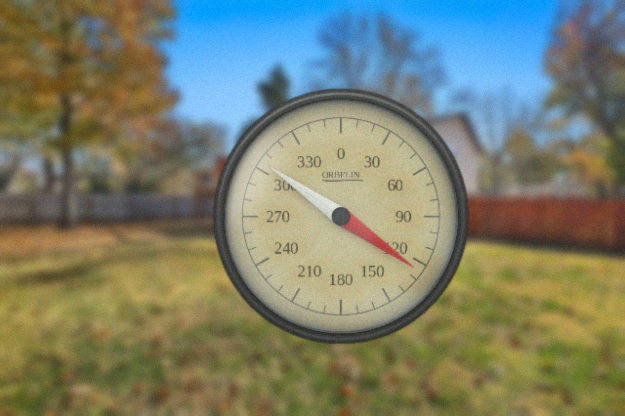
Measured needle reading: 125 °
